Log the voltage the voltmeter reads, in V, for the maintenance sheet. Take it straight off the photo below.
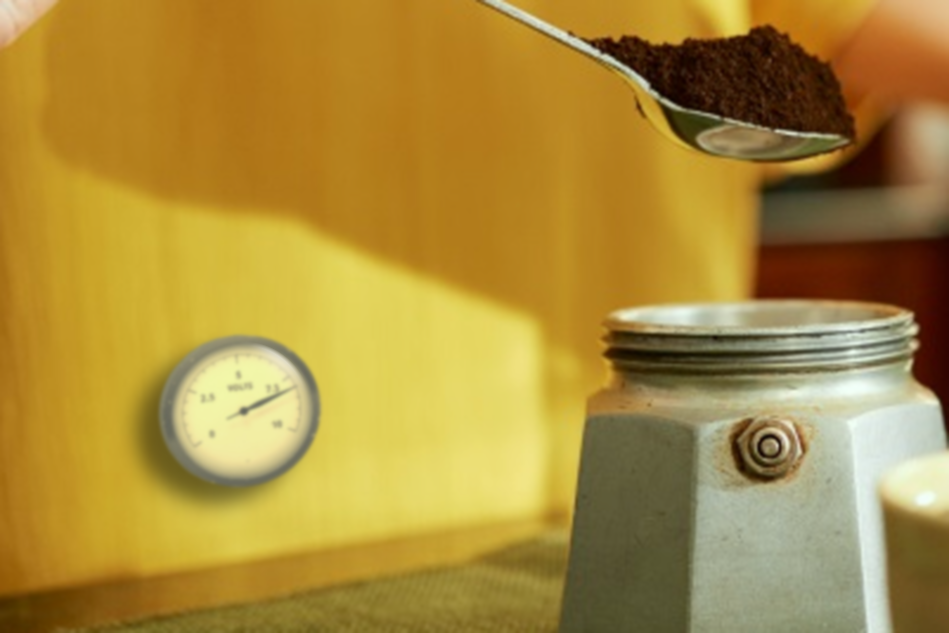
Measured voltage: 8 V
